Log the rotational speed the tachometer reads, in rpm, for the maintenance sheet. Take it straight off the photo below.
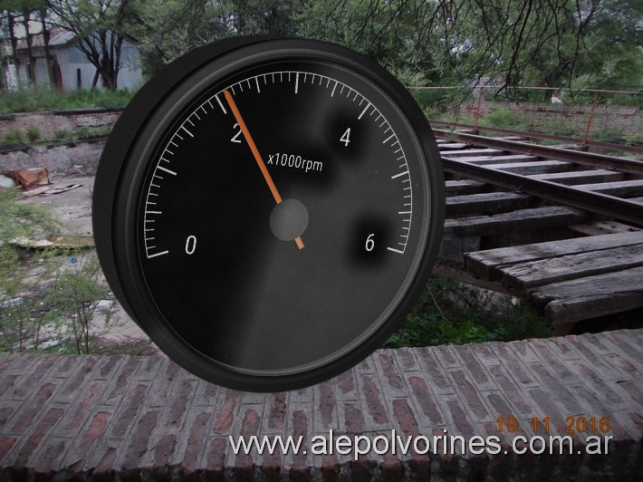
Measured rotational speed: 2100 rpm
